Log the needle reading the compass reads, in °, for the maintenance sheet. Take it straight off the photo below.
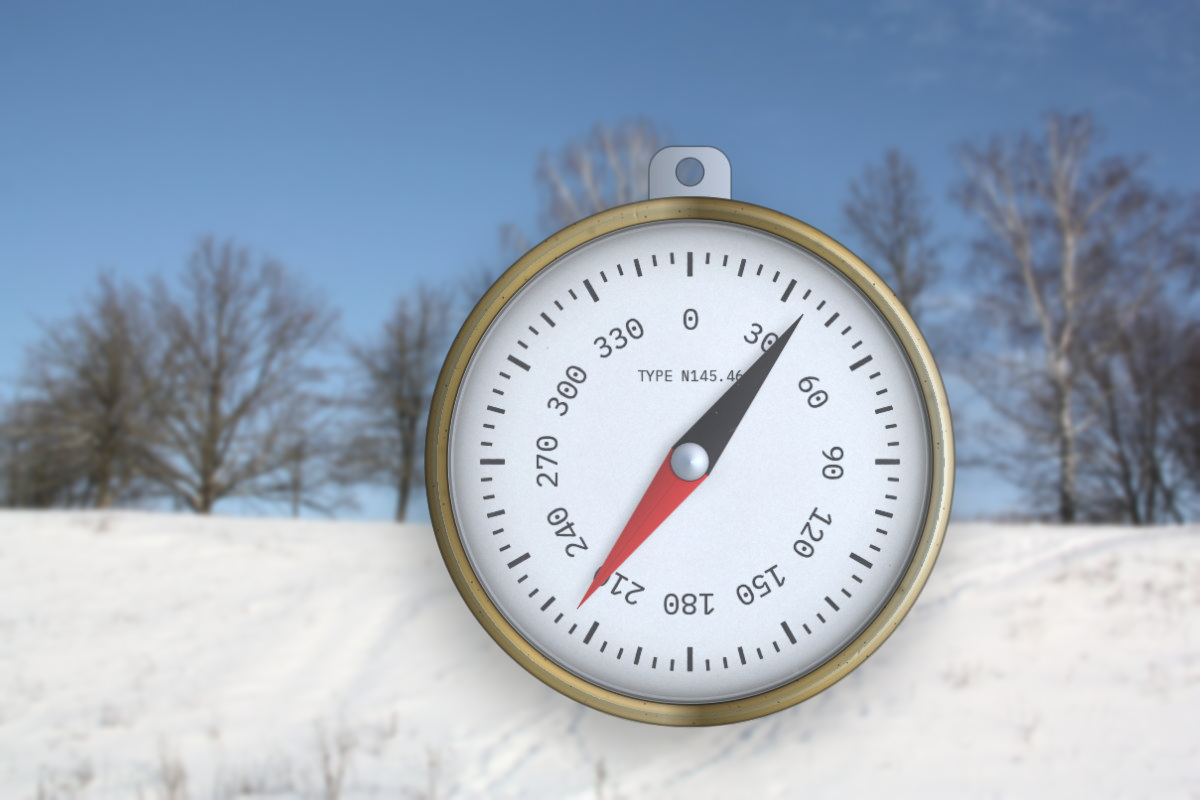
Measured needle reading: 217.5 °
